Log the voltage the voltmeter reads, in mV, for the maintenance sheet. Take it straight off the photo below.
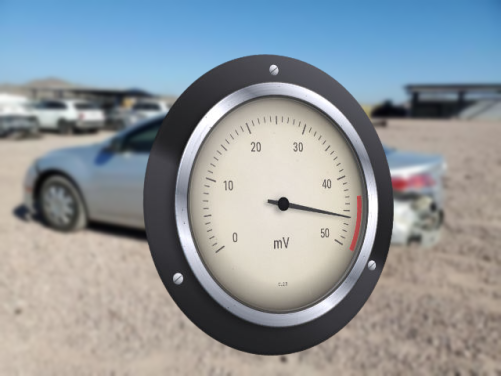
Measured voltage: 46 mV
